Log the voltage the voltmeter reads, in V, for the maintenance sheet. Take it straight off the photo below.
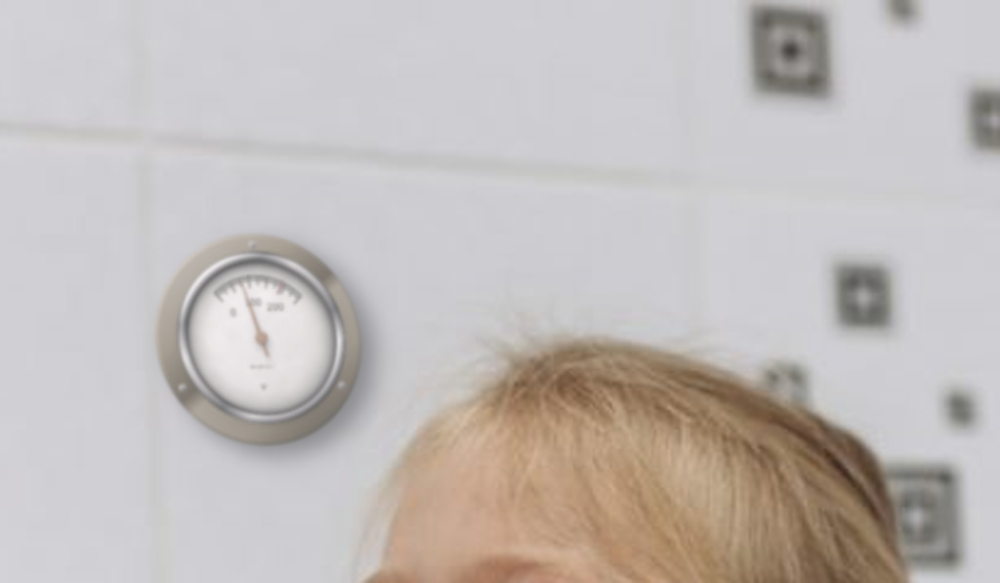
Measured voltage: 75 V
